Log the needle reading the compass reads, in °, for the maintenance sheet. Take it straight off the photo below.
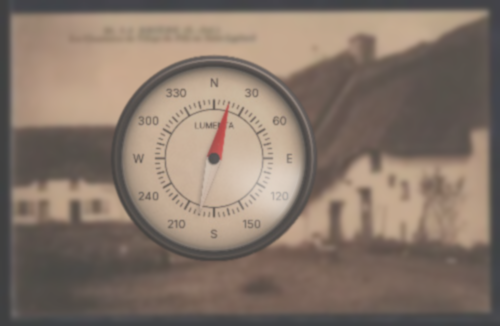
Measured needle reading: 15 °
